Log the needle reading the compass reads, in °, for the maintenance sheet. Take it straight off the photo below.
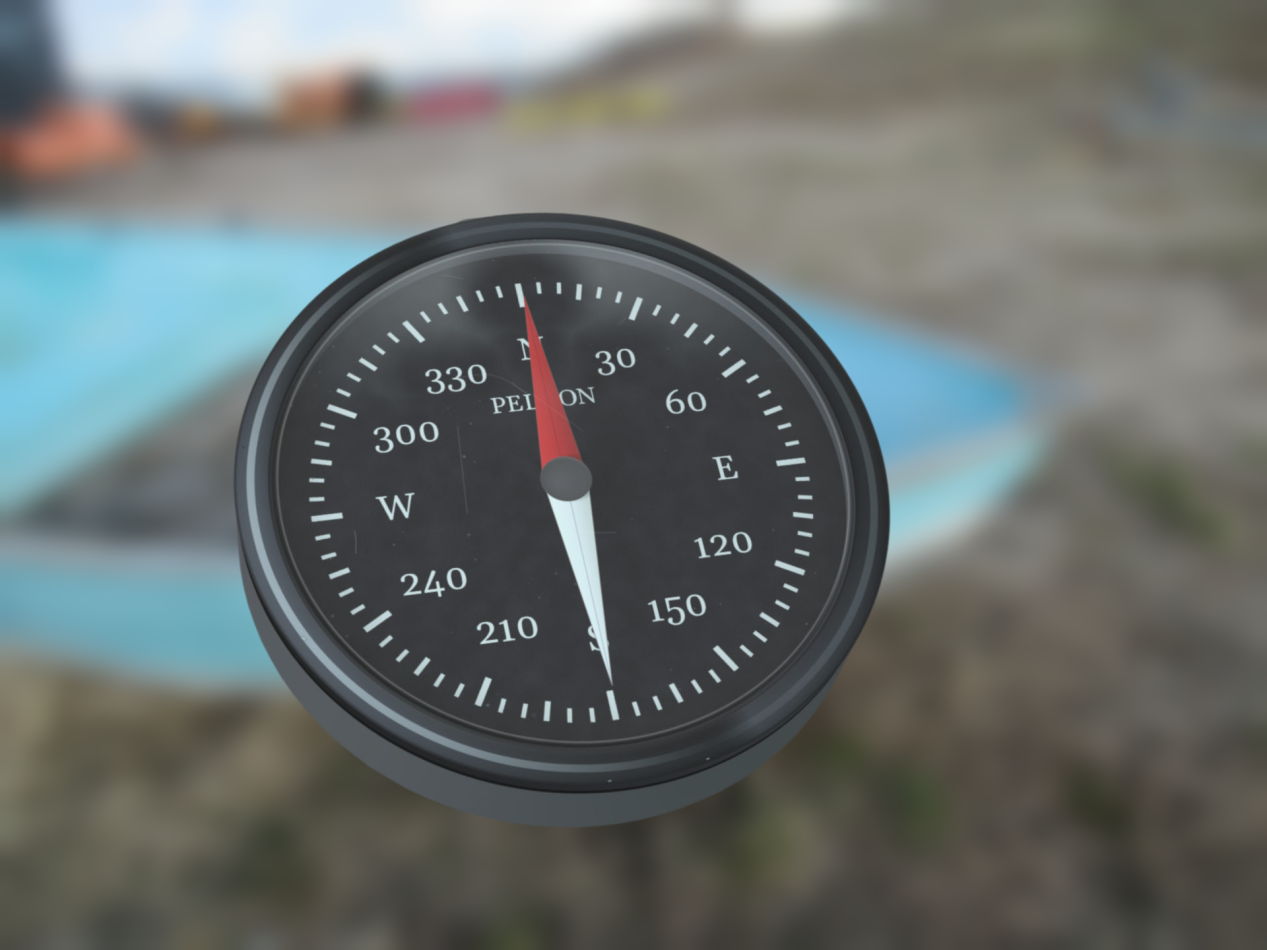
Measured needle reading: 0 °
